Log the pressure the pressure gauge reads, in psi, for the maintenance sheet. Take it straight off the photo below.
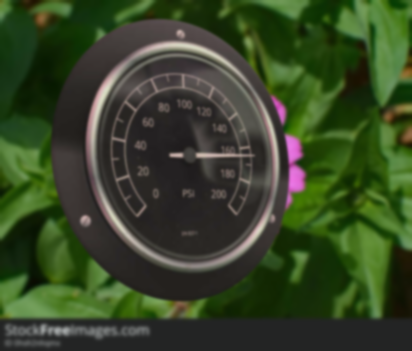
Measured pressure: 165 psi
